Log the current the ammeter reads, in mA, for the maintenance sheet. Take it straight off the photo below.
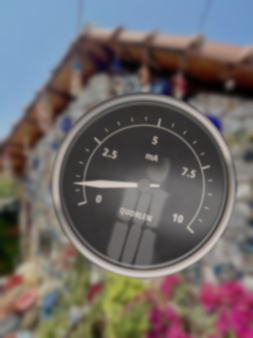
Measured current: 0.75 mA
